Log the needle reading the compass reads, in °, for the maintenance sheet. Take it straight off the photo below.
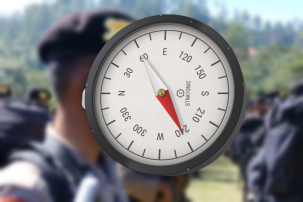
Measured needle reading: 240 °
